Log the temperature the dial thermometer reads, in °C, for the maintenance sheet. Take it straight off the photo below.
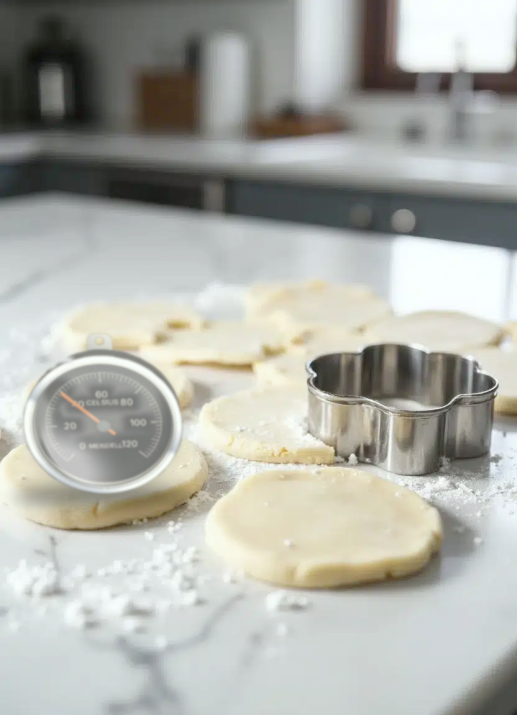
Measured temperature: 40 °C
